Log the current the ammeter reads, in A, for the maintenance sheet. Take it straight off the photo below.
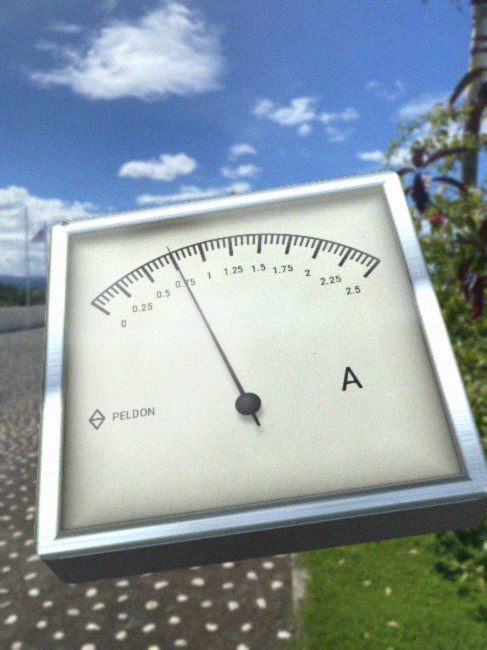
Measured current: 0.75 A
